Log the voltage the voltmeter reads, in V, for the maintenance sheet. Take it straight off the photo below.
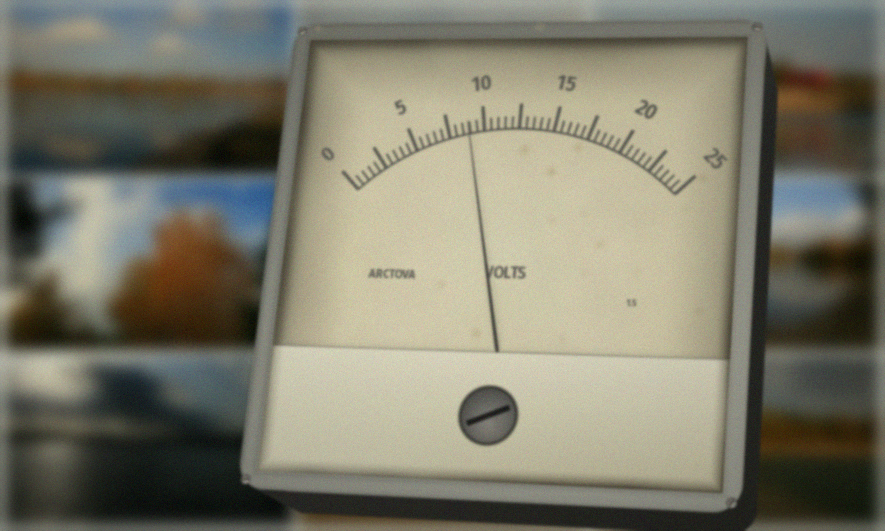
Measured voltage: 9 V
